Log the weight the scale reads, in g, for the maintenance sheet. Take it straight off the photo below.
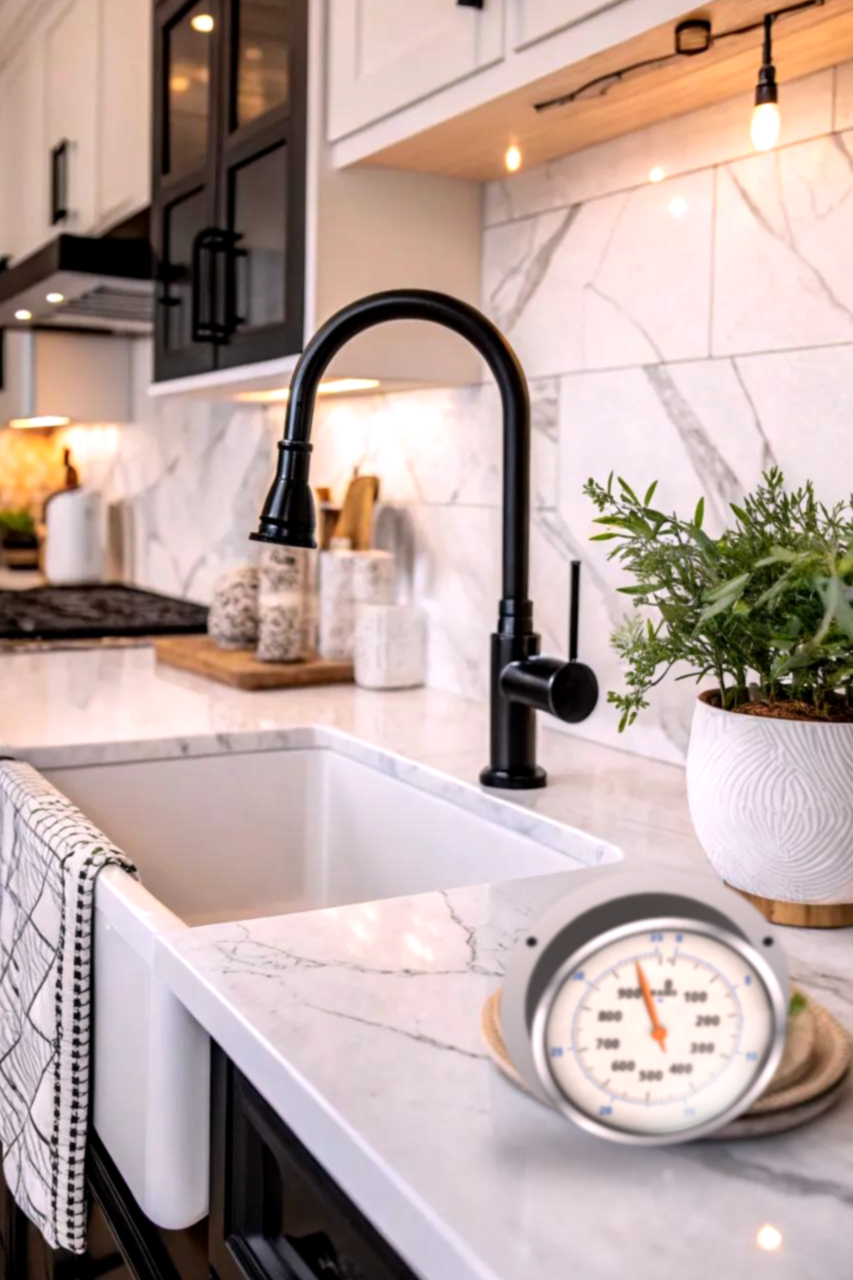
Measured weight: 950 g
